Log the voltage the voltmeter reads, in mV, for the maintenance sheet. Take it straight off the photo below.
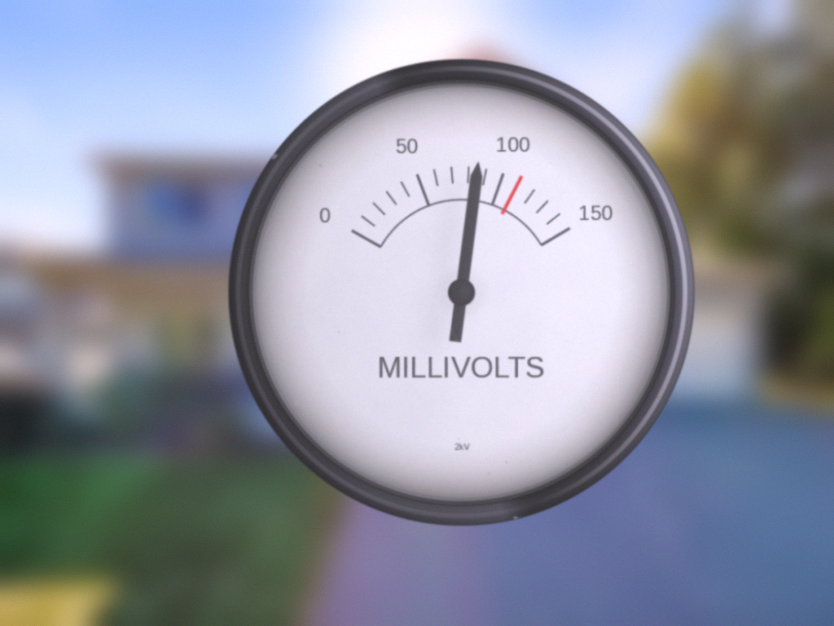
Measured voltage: 85 mV
